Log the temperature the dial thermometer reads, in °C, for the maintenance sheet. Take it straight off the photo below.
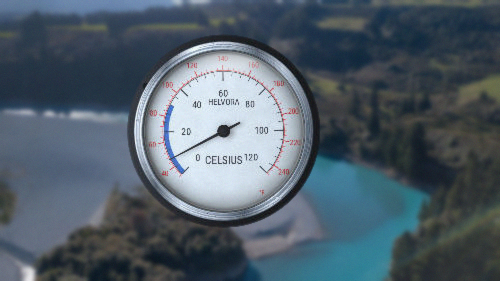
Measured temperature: 8 °C
